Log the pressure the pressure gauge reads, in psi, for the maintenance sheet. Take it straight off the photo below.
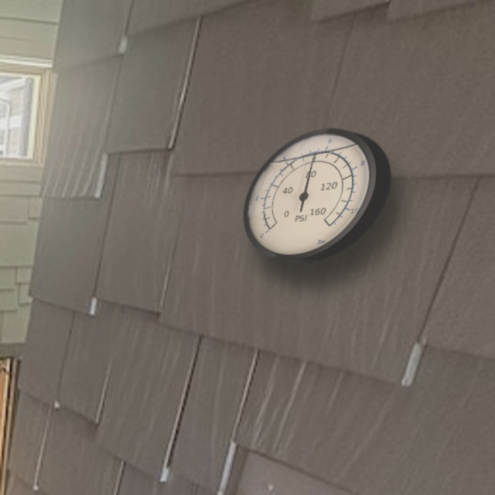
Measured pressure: 80 psi
